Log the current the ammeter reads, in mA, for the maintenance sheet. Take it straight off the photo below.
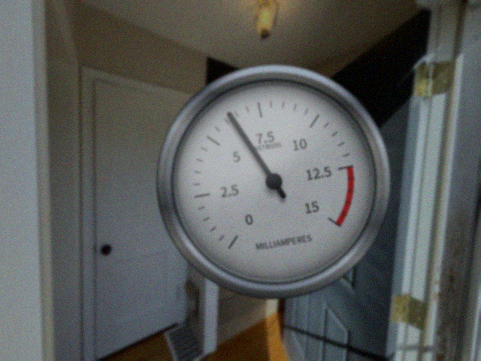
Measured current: 6.25 mA
